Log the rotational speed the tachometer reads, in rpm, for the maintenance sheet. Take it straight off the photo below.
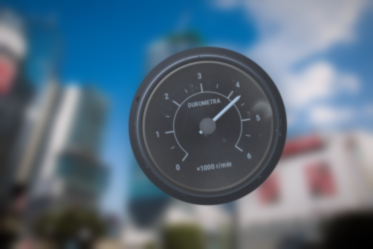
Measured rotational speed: 4250 rpm
